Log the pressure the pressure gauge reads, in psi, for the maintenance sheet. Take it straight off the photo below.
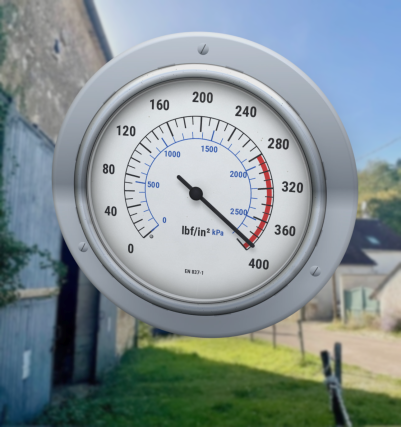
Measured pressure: 390 psi
